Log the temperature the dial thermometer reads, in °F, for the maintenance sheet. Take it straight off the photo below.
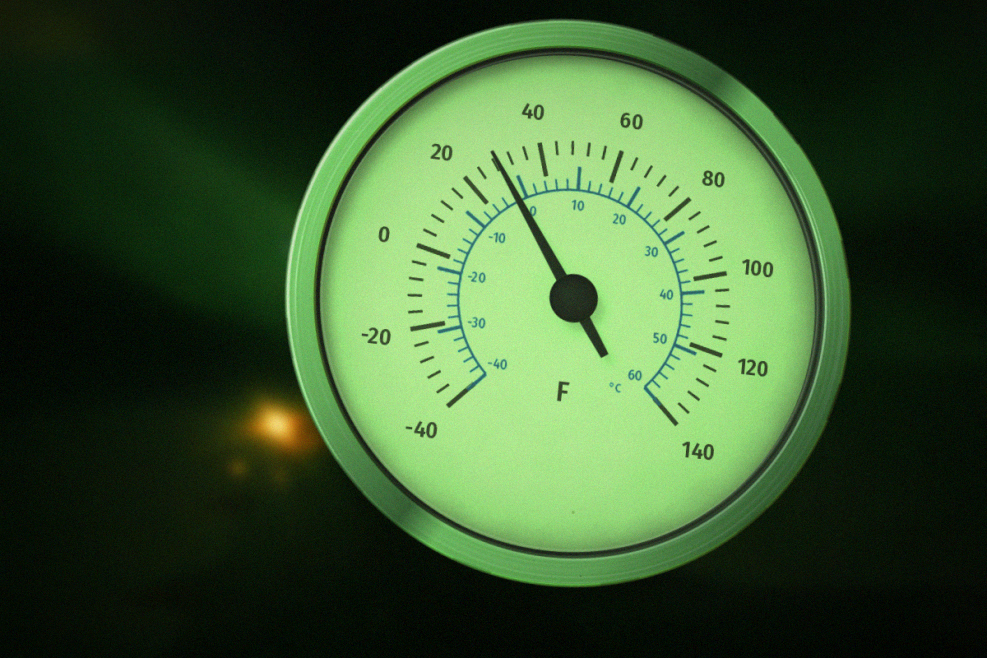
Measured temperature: 28 °F
